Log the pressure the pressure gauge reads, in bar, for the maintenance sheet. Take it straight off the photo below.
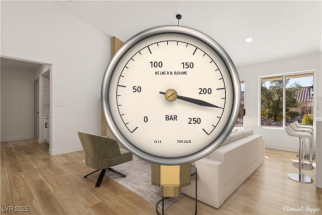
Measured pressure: 220 bar
